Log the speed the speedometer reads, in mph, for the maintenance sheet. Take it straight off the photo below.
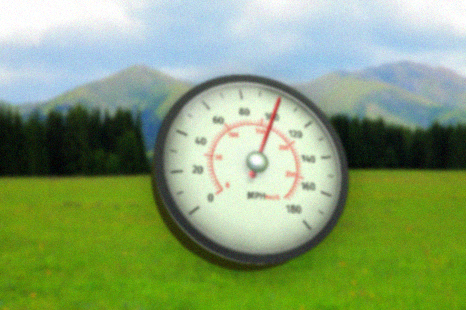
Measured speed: 100 mph
